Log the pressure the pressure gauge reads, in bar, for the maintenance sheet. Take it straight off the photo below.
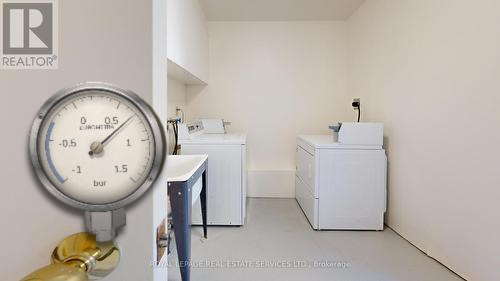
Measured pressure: 0.7 bar
